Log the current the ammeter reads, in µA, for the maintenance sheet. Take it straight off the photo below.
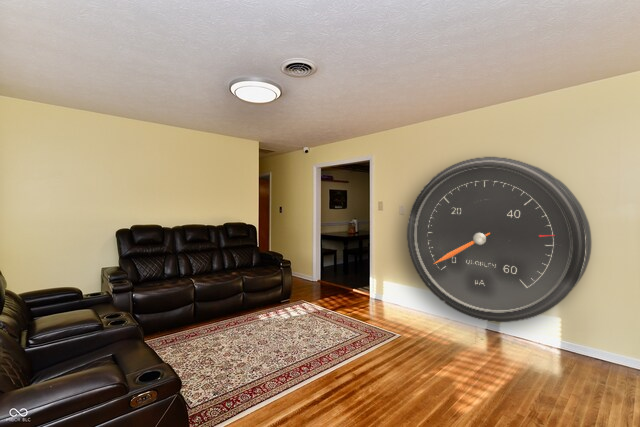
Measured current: 2 µA
